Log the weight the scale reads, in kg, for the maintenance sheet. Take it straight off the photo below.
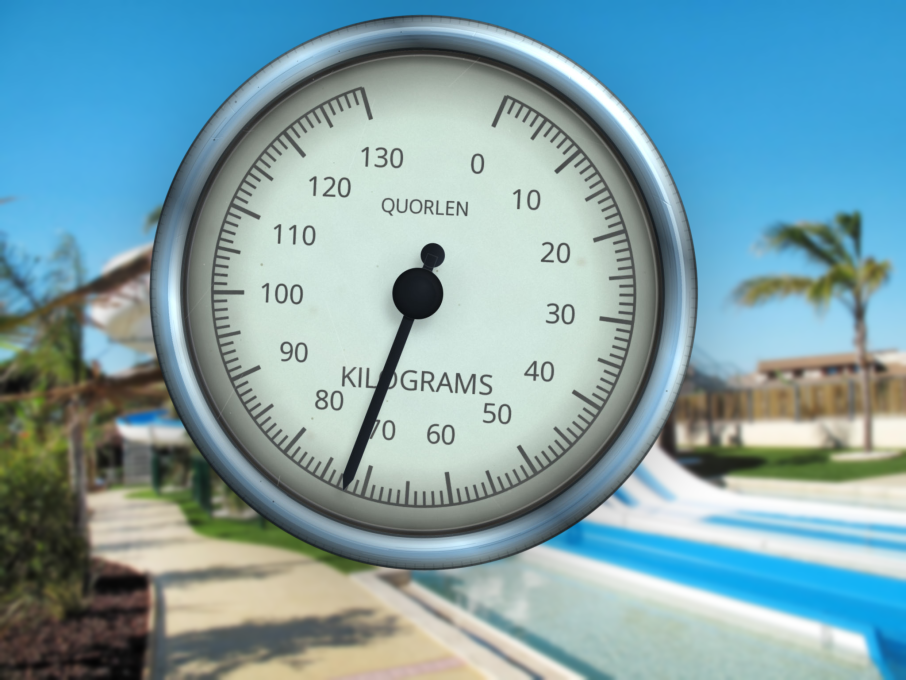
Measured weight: 72 kg
